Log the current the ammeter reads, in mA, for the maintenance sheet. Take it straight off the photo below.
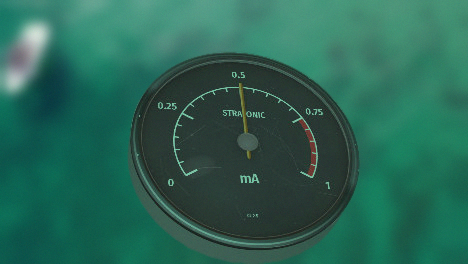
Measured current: 0.5 mA
